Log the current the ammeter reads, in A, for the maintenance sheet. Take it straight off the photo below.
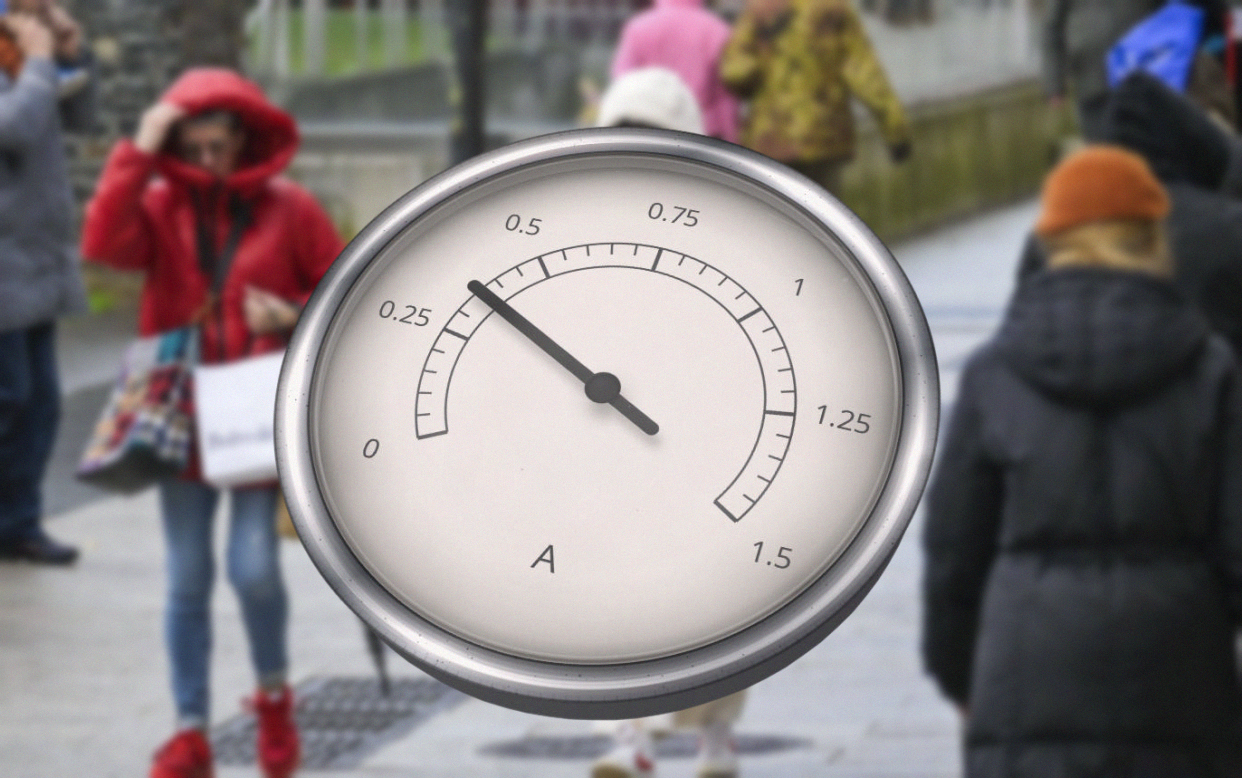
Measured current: 0.35 A
